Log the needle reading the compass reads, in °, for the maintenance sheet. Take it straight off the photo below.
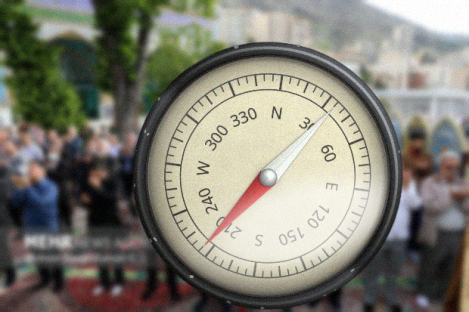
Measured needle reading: 215 °
